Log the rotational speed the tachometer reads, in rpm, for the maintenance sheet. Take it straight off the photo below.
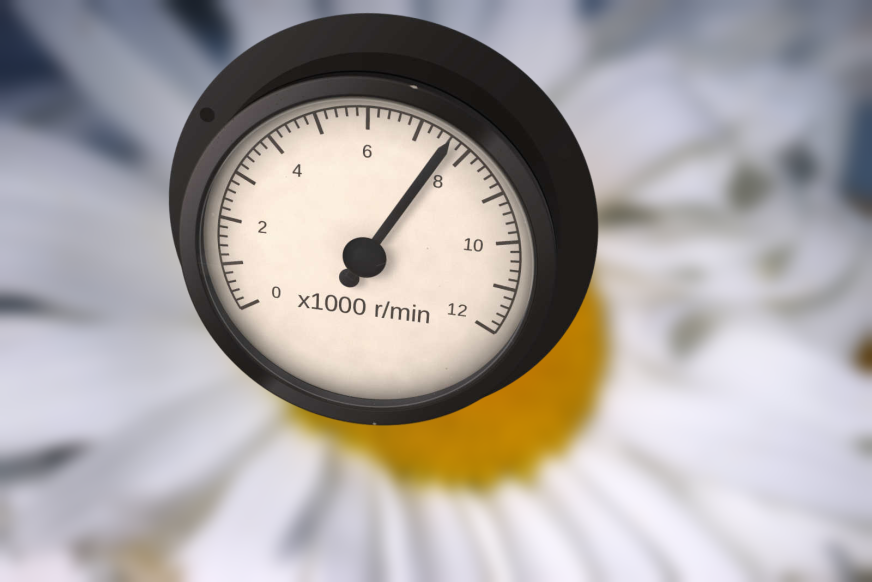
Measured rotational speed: 7600 rpm
